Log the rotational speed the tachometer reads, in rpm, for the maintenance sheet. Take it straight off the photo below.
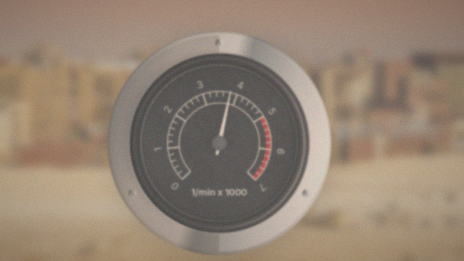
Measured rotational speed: 3800 rpm
